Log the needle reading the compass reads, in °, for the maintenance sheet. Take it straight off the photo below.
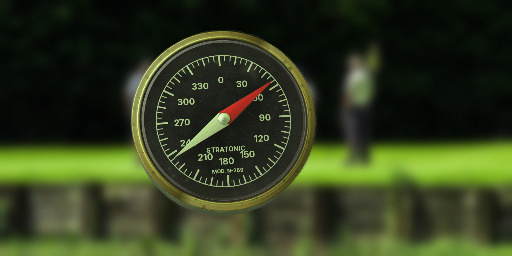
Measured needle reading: 55 °
